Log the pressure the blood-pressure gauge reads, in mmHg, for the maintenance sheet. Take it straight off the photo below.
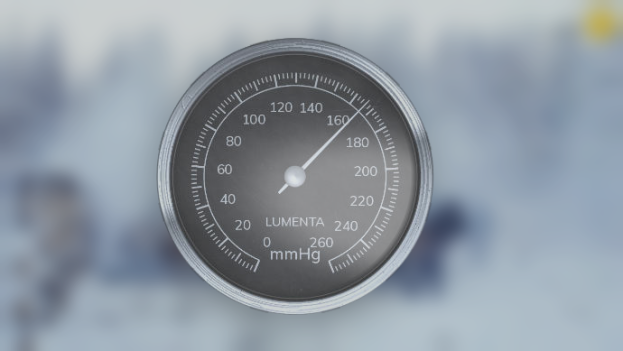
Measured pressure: 166 mmHg
